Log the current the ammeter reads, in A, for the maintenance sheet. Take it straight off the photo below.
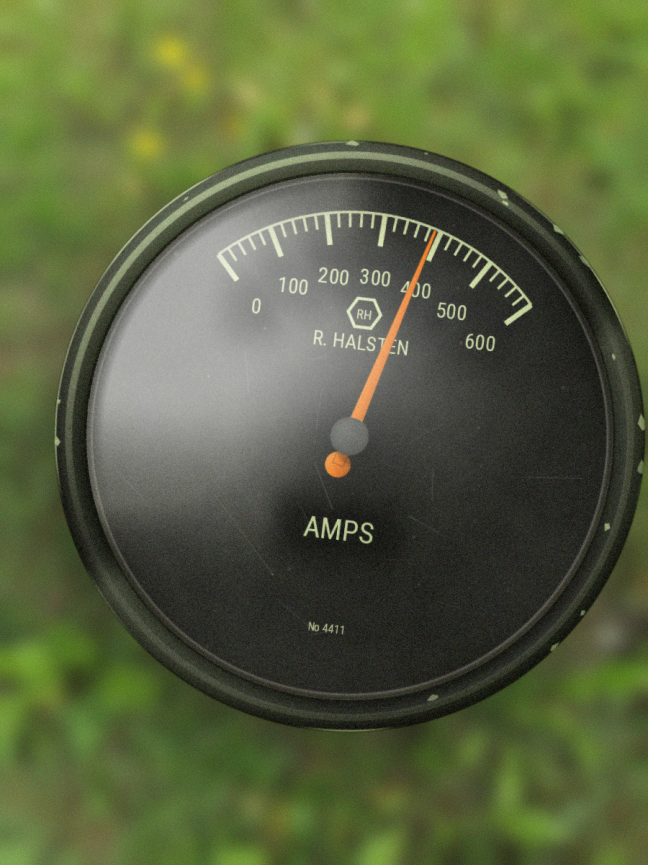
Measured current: 390 A
